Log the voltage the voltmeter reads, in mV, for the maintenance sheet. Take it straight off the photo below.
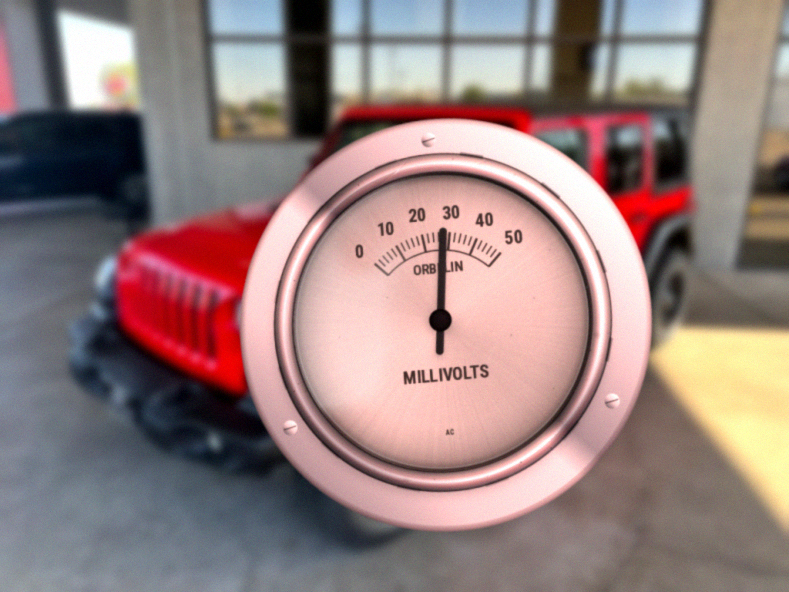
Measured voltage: 28 mV
